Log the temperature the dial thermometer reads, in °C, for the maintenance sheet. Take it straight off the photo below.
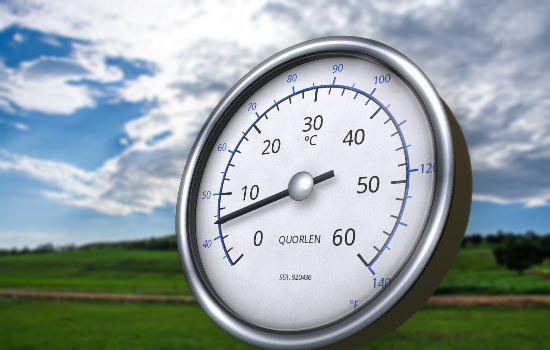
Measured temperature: 6 °C
